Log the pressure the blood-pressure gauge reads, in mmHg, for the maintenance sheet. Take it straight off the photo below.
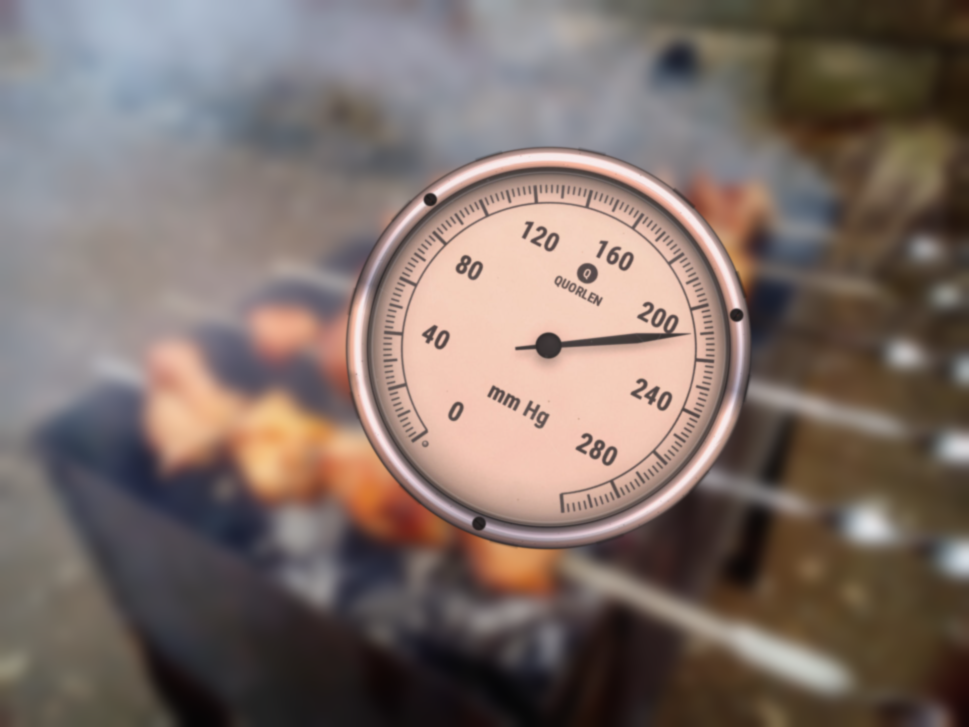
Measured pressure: 210 mmHg
